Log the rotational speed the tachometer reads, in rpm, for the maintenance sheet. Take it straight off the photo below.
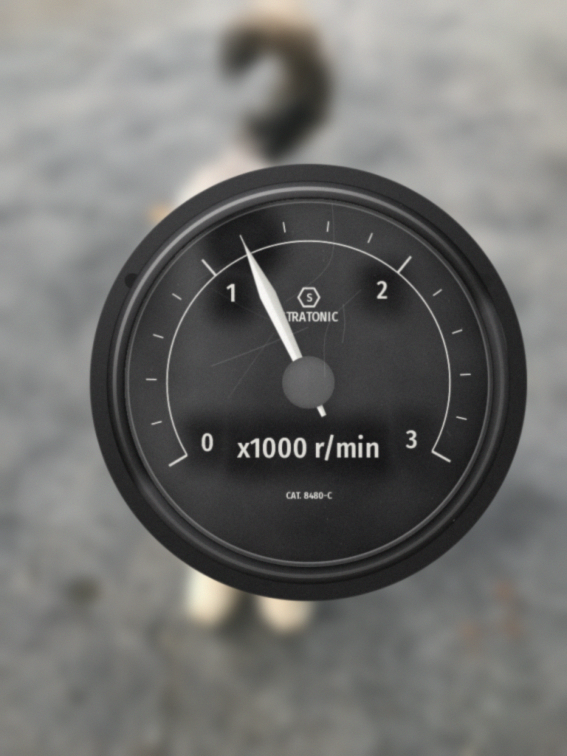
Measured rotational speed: 1200 rpm
